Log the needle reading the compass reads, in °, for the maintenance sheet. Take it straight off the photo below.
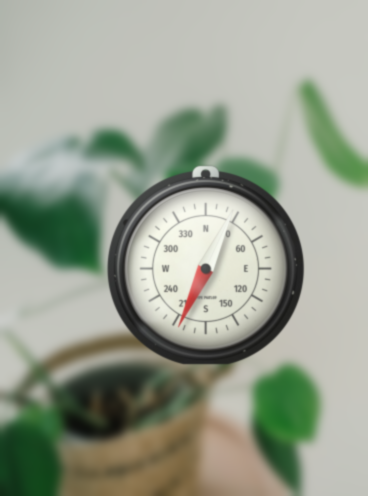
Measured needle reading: 205 °
